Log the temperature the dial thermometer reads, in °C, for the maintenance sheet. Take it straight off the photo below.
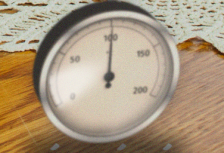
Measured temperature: 100 °C
